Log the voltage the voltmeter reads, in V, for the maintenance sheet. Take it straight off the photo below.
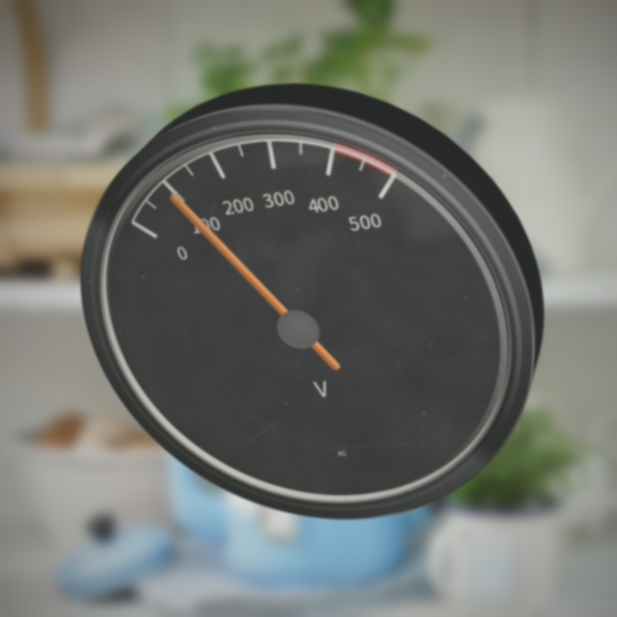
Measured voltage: 100 V
